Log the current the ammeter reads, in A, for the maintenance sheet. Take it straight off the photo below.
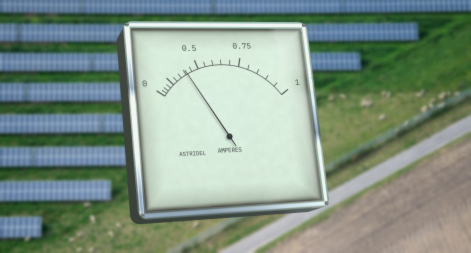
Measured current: 0.4 A
